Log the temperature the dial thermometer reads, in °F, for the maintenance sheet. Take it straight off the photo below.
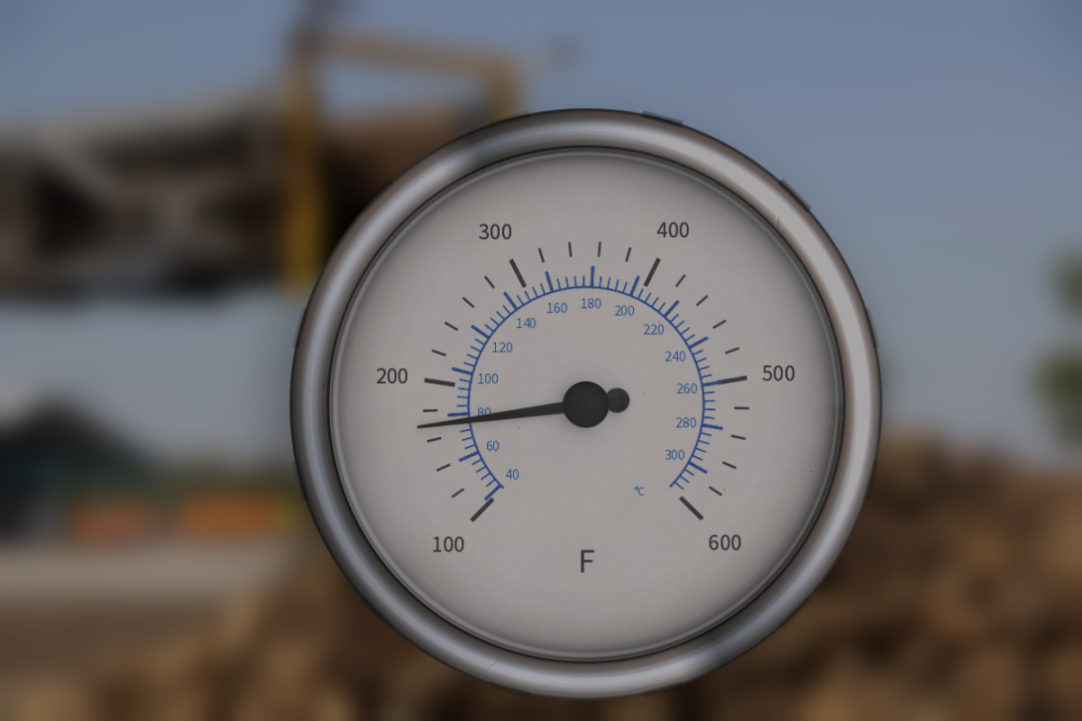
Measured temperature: 170 °F
